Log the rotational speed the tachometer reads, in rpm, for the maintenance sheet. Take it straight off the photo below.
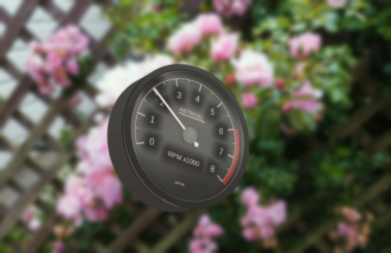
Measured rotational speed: 2000 rpm
